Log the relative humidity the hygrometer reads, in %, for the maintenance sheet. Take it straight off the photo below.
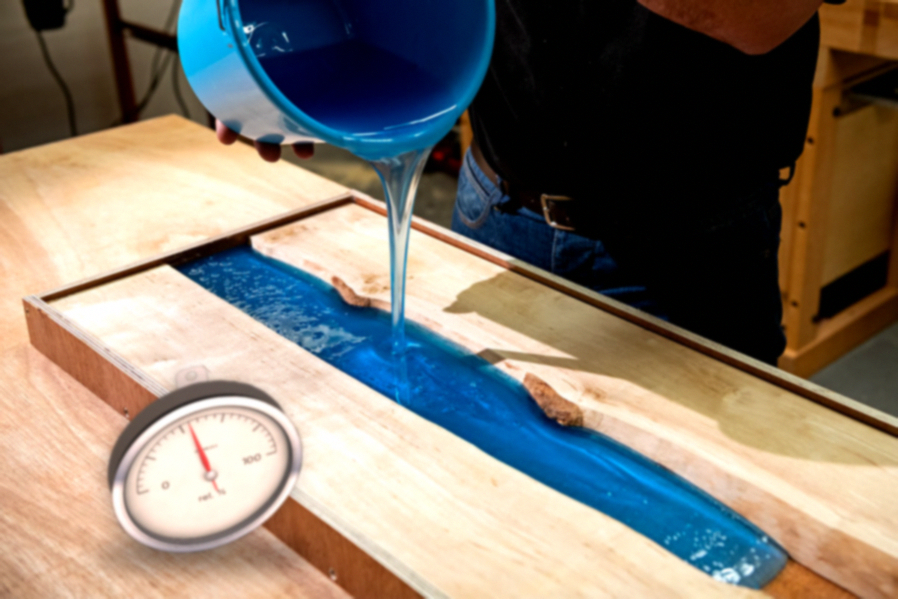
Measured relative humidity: 44 %
